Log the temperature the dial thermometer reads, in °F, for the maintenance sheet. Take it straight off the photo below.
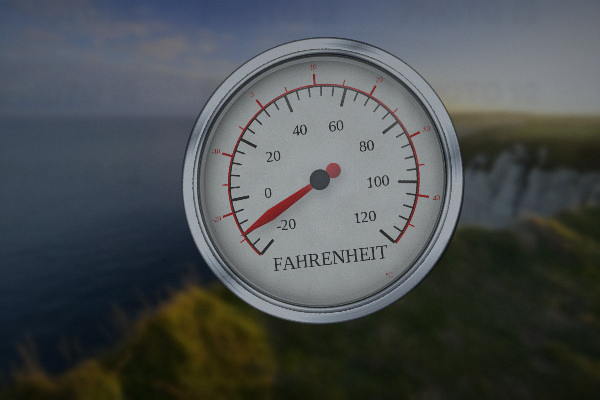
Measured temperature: -12 °F
